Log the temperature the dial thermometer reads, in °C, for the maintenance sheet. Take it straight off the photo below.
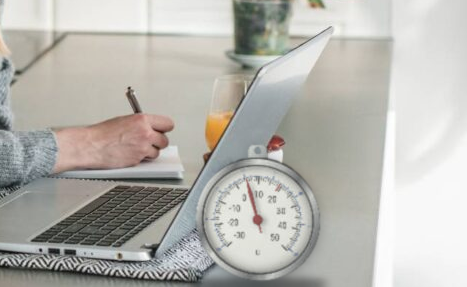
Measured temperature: 5 °C
